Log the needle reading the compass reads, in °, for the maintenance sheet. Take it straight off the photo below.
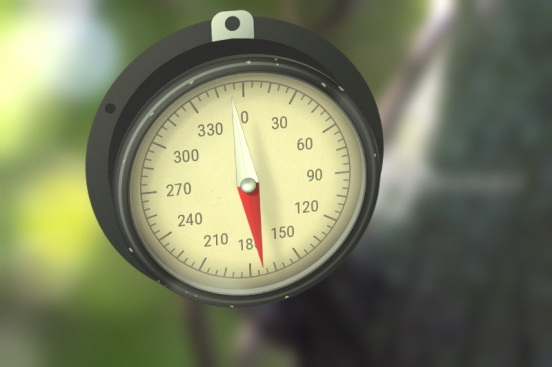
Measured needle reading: 172.5 °
